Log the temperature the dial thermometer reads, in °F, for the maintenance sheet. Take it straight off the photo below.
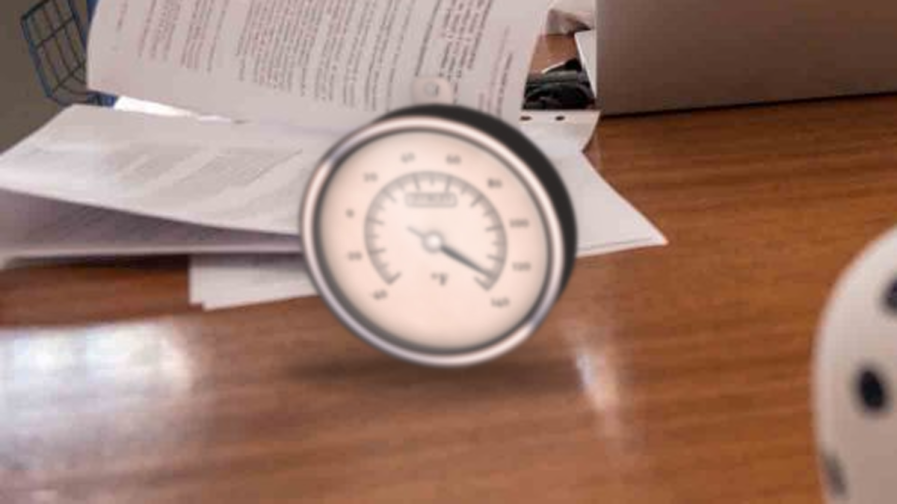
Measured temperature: 130 °F
